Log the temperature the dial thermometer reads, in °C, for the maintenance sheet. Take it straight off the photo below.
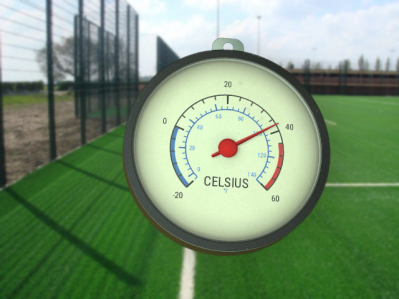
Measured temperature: 38 °C
